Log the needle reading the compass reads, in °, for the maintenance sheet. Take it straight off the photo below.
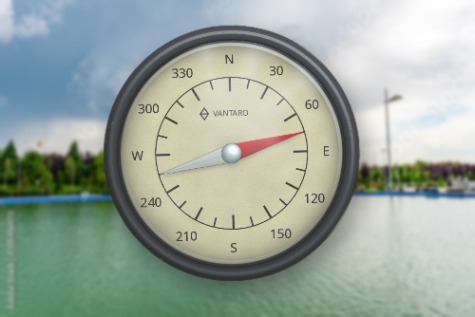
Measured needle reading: 75 °
